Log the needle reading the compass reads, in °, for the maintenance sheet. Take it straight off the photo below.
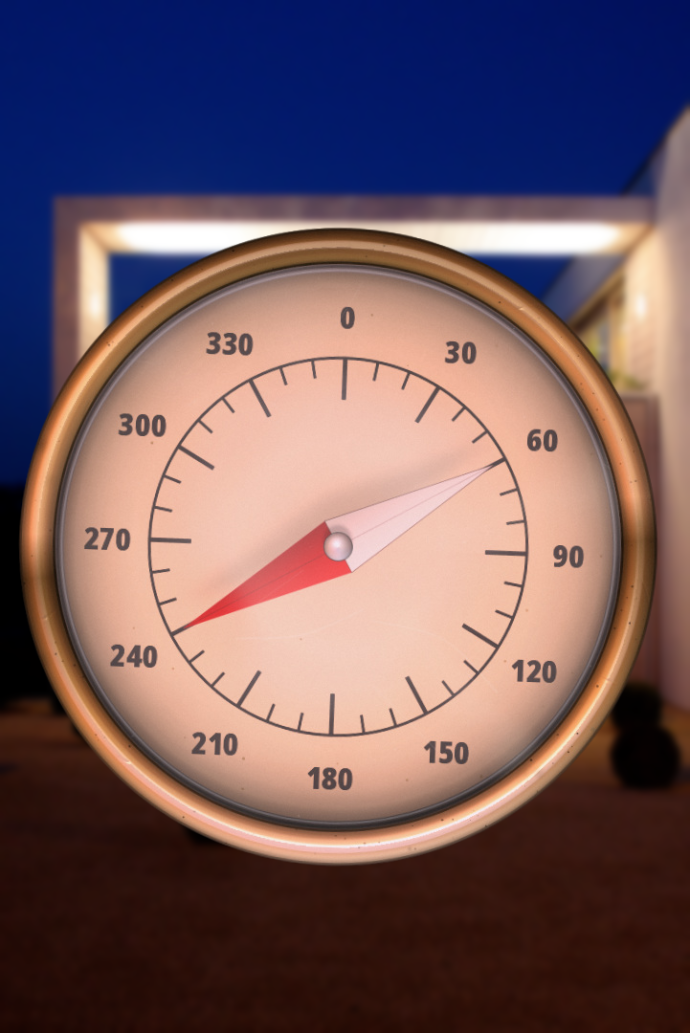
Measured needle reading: 240 °
